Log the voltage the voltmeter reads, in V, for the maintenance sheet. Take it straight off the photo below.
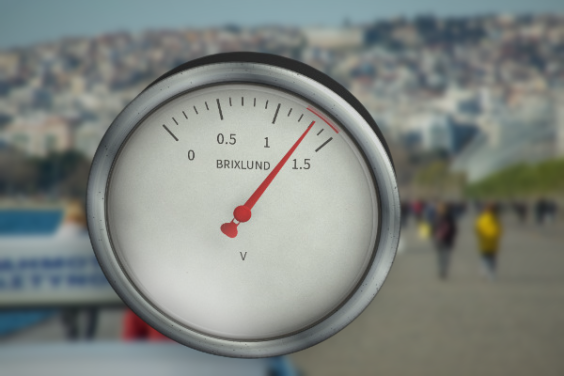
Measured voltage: 1.3 V
